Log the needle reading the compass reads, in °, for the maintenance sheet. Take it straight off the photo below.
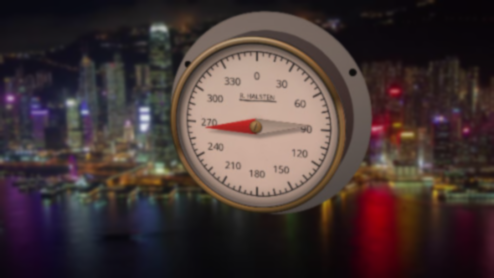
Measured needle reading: 265 °
